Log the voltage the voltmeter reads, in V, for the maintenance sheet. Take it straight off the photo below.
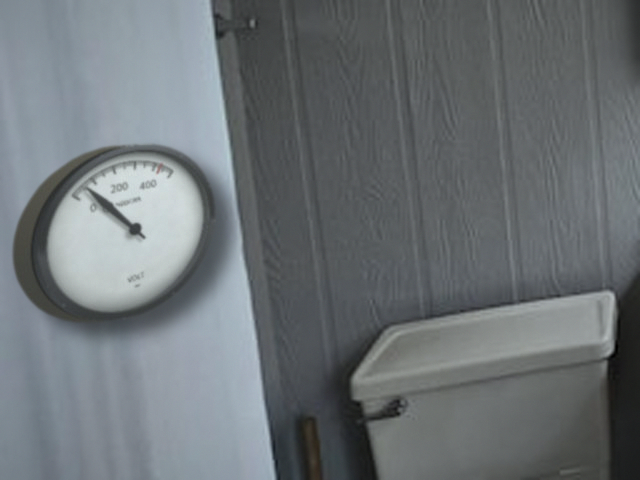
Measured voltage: 50 V
